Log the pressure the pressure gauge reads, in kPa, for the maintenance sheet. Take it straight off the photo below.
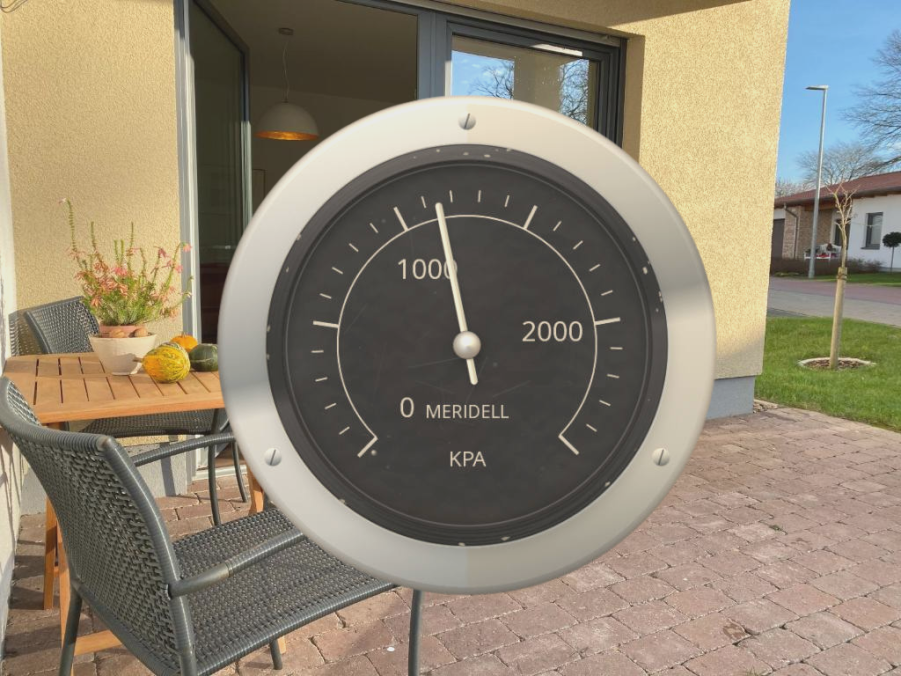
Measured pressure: 1150 kPa
